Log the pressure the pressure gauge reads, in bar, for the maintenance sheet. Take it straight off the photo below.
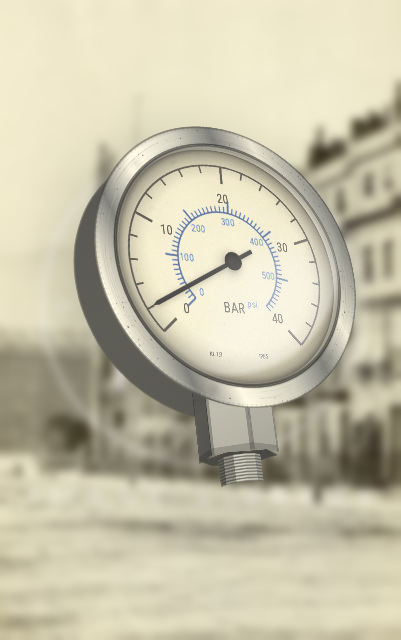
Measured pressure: 2 bar
